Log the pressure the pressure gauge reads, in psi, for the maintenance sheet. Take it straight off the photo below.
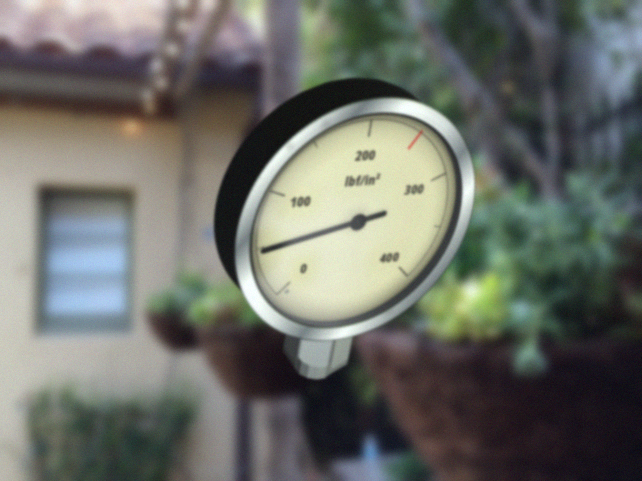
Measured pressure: 50 psi
